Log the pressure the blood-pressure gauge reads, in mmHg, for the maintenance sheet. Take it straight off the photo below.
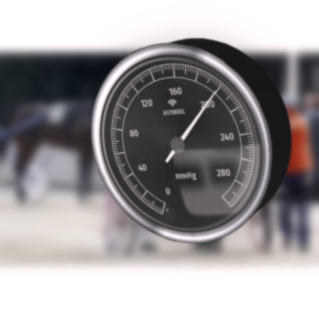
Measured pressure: 200 mmHg
